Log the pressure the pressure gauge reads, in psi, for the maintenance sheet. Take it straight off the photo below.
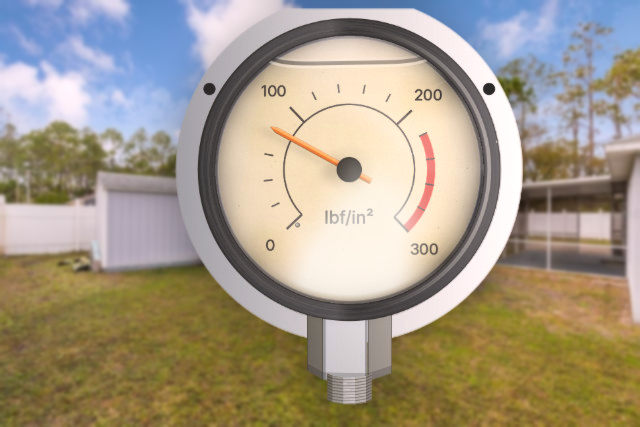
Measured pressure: 80 psi
